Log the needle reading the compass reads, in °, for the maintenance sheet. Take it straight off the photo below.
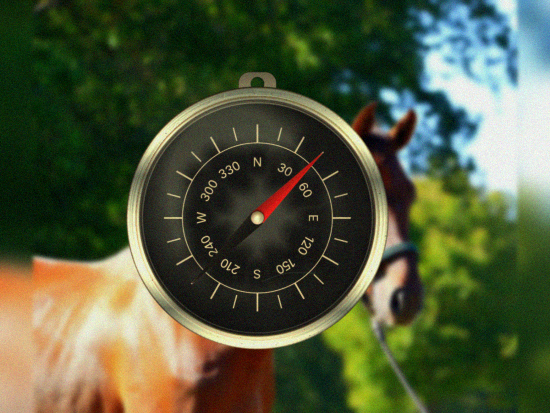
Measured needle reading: 45 °
